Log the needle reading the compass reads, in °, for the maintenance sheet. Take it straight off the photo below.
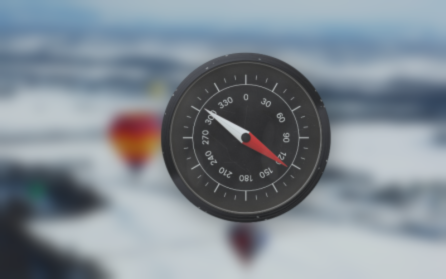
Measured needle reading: 125 °
